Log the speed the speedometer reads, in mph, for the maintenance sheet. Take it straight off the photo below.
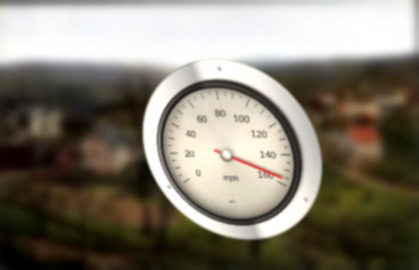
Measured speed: 155 mph
